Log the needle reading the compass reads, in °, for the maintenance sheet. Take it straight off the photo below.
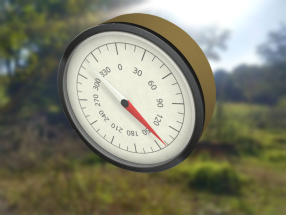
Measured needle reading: 140 °
